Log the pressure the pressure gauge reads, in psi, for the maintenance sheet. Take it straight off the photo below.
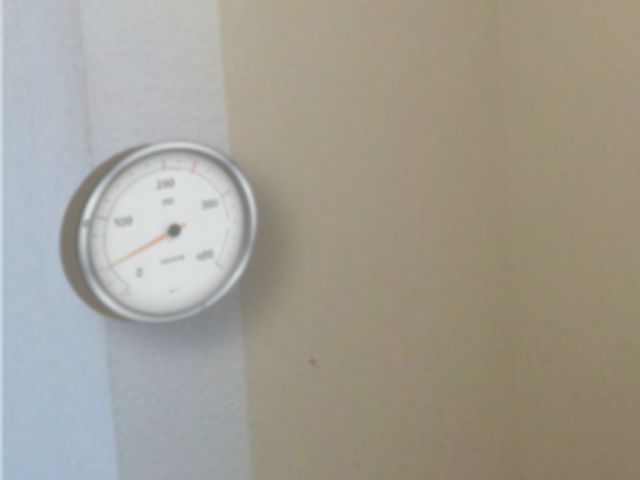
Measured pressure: 40 psi
